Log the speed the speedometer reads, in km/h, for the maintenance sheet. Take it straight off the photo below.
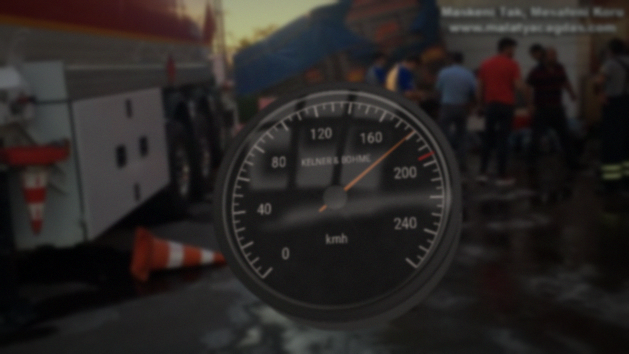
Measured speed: 180 km/h
